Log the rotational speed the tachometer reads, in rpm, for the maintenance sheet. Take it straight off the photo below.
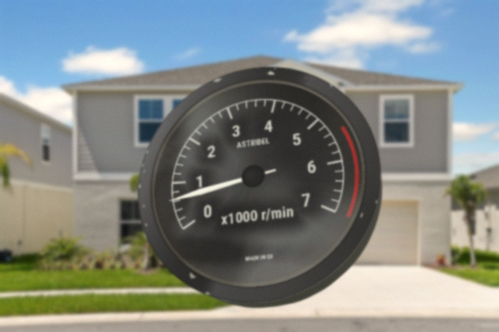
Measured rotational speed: 600 rpm
